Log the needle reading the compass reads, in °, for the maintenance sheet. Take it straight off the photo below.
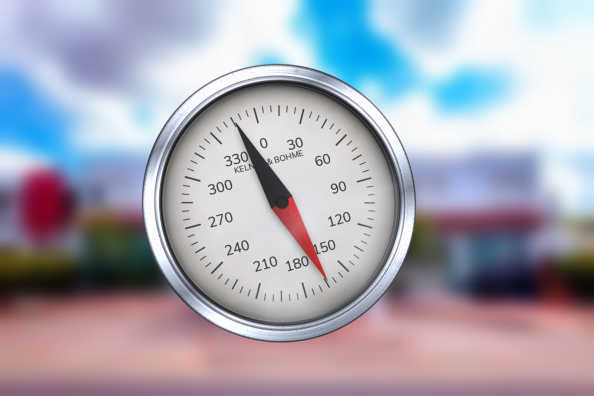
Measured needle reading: 165 °
